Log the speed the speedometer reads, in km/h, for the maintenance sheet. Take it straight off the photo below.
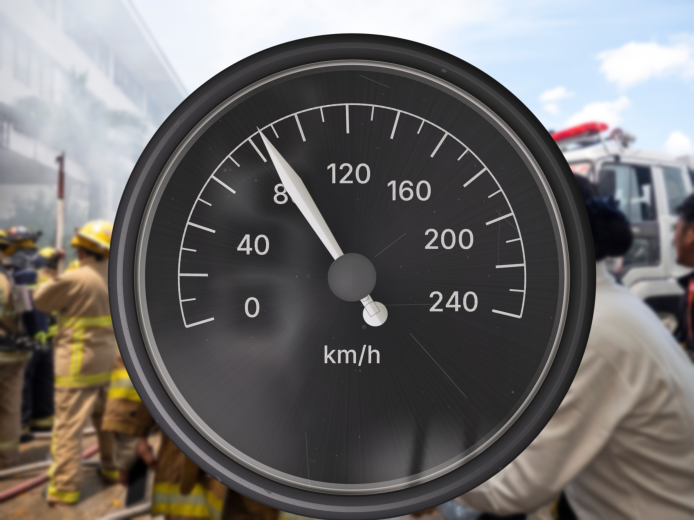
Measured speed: 85 km/h
